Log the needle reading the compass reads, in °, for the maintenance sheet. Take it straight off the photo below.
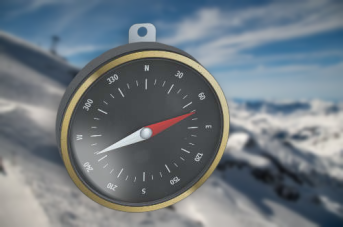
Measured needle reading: 70 °
